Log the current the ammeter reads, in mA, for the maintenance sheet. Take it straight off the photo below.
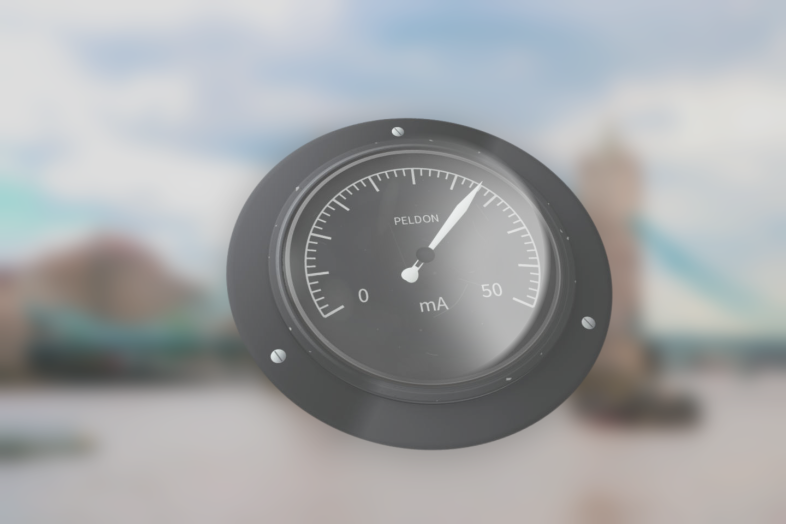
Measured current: 33 mA
